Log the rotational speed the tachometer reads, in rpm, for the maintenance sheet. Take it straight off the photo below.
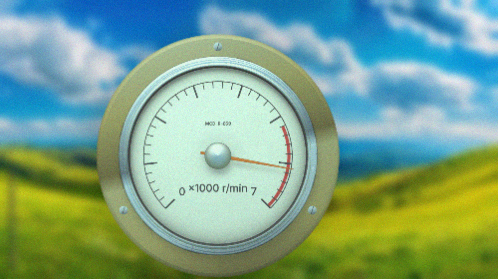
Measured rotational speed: 6100 rpm
